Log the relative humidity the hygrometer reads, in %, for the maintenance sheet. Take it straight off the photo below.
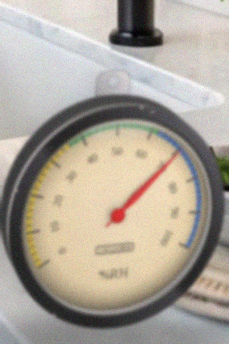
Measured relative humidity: 70 %
